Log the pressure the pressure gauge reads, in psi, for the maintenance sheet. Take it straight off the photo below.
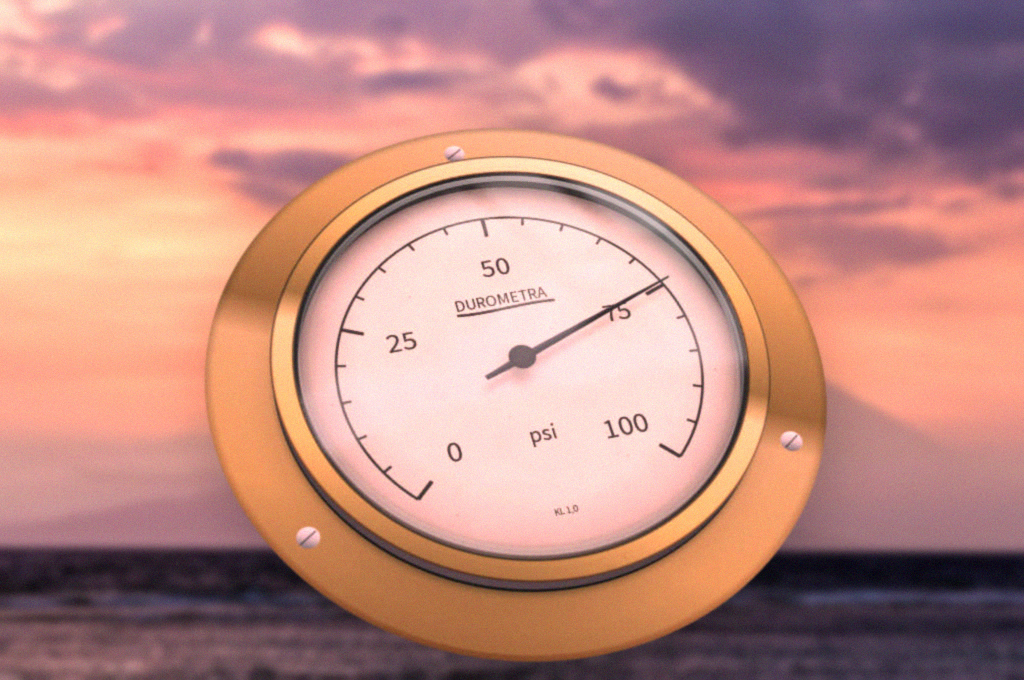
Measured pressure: 75 psi
